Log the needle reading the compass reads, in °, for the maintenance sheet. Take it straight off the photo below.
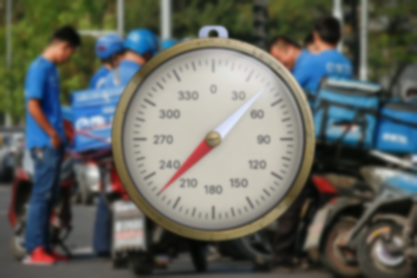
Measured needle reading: 225 °
